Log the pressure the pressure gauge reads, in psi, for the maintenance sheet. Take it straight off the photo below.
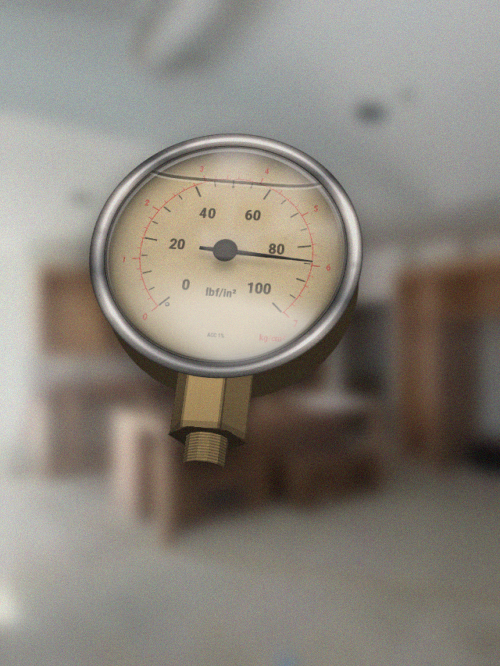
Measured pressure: 85 psi
